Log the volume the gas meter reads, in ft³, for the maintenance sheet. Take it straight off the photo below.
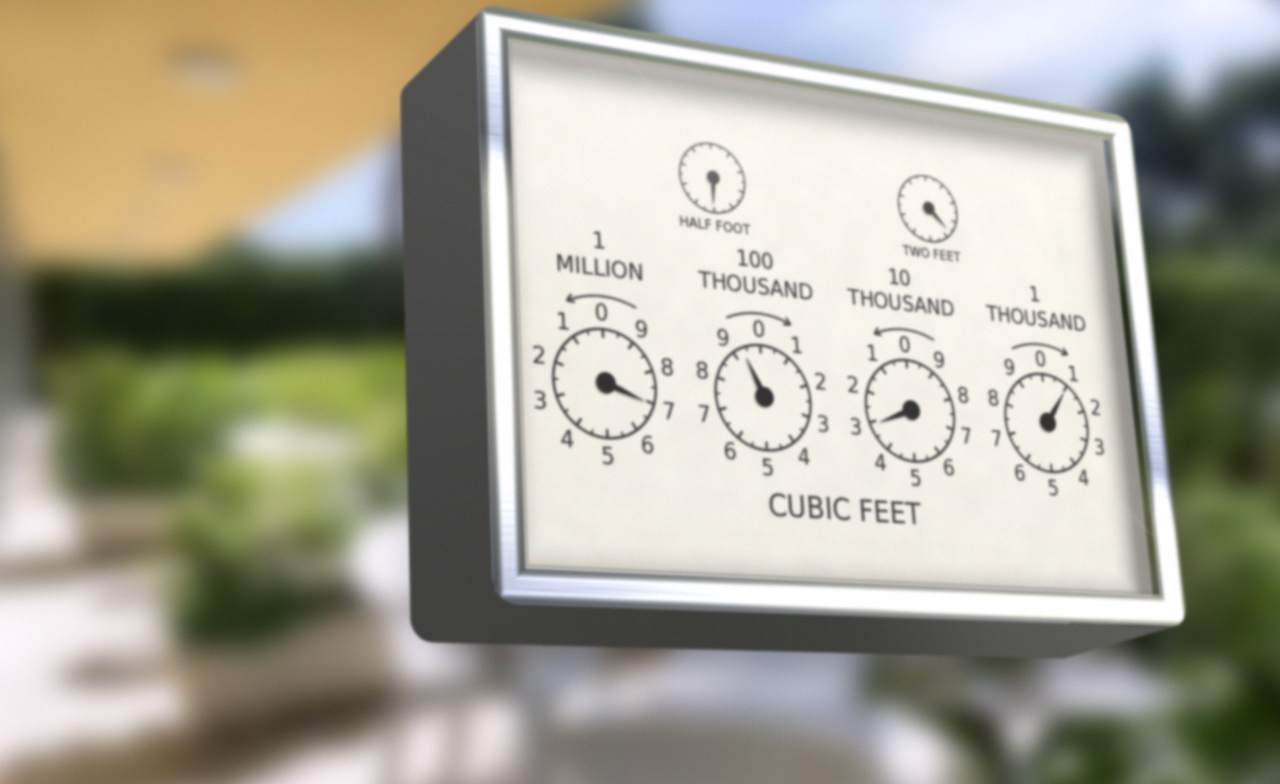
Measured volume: 693100 ft³
